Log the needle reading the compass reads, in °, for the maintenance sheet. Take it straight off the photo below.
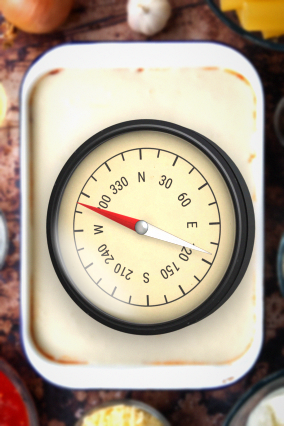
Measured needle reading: 292.5 °
